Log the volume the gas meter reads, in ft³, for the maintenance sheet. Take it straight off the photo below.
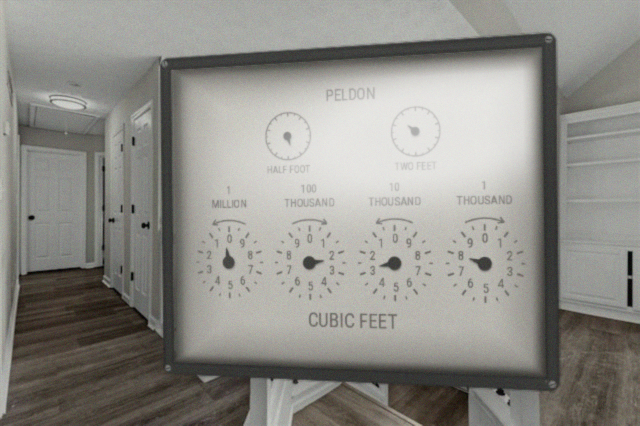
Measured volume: 22800 ft³
